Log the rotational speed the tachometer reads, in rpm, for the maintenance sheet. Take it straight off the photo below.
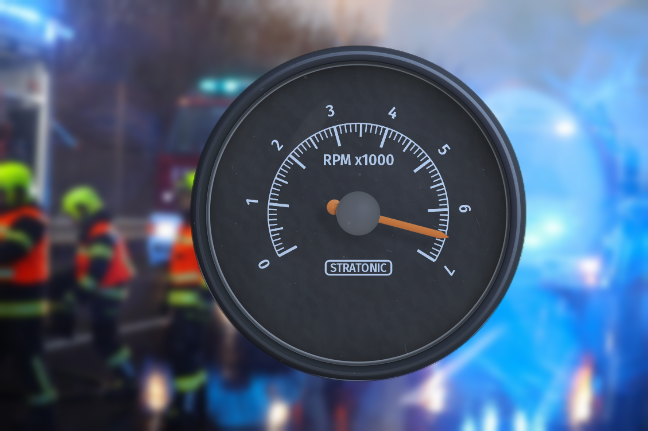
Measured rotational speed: 6500 rpm
